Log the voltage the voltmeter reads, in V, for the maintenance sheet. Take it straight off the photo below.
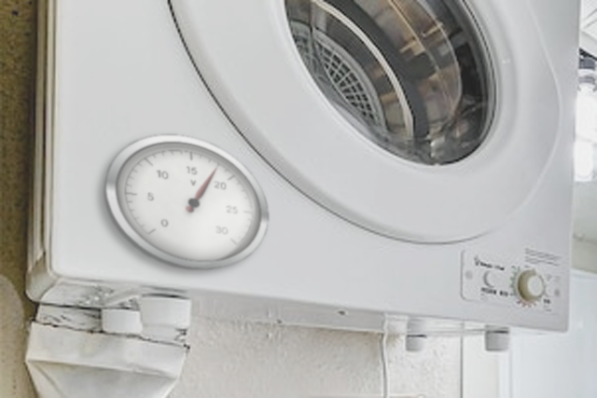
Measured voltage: 18 V
